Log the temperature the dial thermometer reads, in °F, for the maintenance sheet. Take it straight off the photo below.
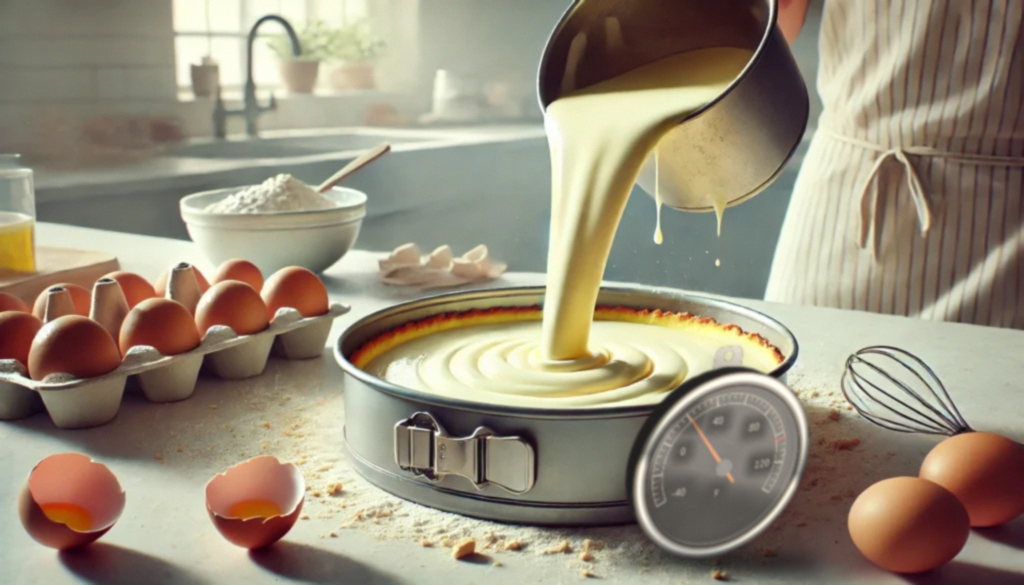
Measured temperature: 20 °F
